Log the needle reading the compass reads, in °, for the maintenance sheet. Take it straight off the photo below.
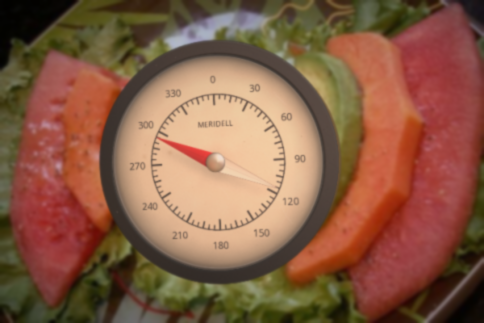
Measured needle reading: 295 °
